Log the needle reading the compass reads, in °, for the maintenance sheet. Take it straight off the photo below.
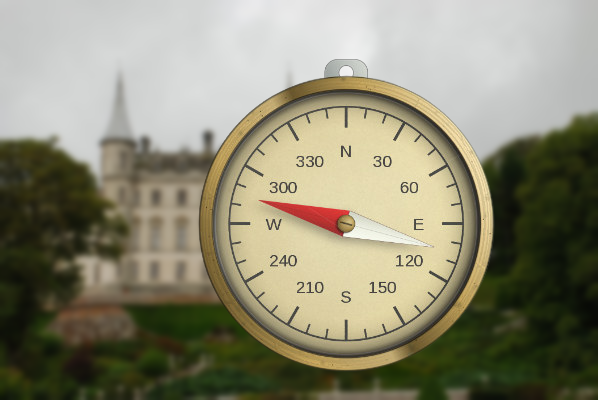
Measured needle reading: 285 °
